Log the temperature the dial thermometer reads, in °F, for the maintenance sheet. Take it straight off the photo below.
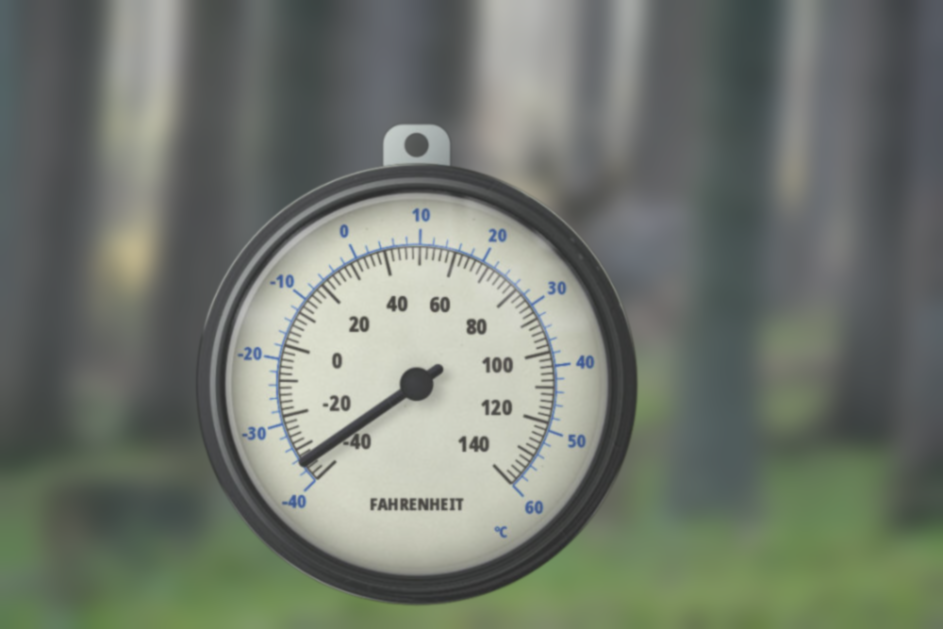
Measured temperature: -34 °F
